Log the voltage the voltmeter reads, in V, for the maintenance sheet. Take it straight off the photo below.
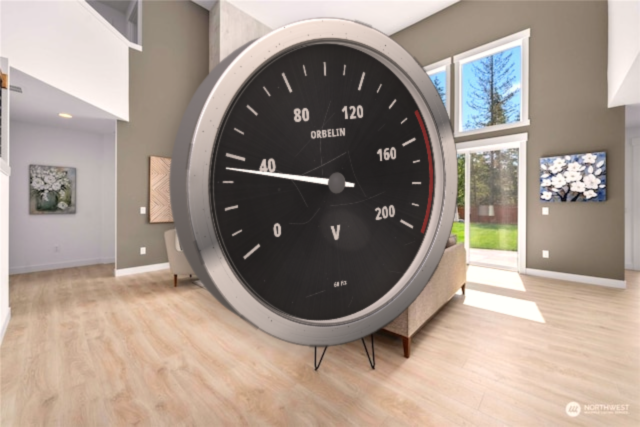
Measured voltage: 35 V
